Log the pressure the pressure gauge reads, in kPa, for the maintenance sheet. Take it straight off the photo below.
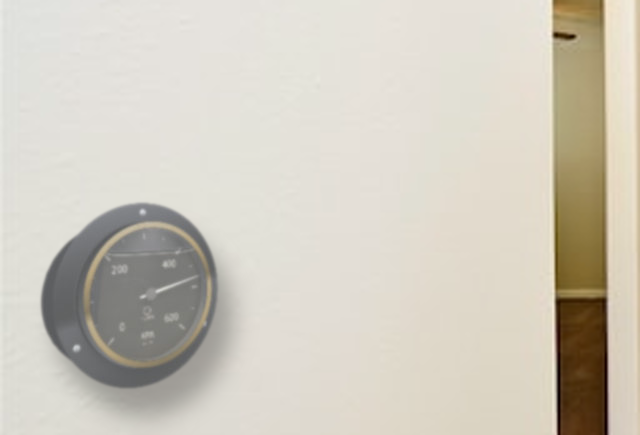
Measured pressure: 475 kPa
